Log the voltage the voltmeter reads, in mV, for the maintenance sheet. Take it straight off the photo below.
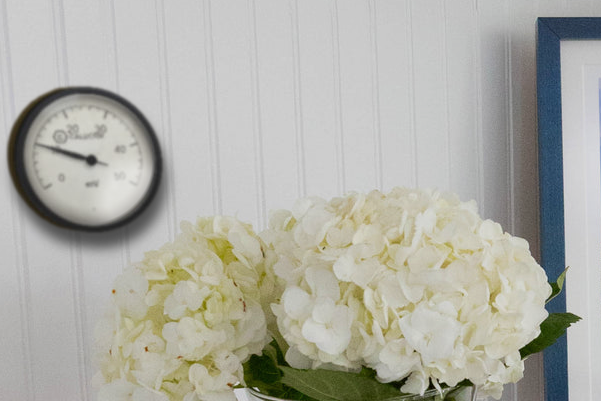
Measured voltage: 10 mV
